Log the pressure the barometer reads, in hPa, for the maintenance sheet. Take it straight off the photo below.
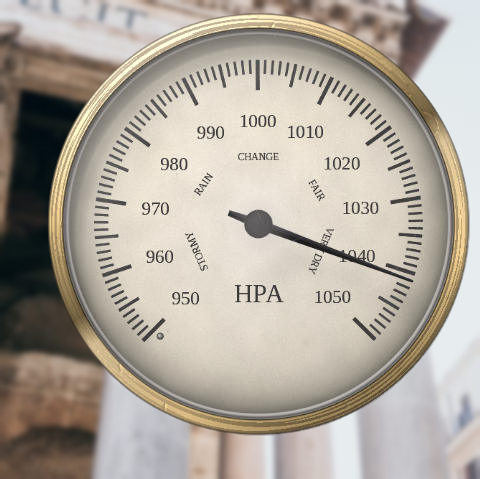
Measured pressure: 1041 hPa
